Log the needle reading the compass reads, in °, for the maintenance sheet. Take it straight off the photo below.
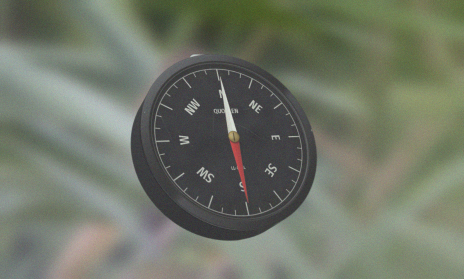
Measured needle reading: 180 °
